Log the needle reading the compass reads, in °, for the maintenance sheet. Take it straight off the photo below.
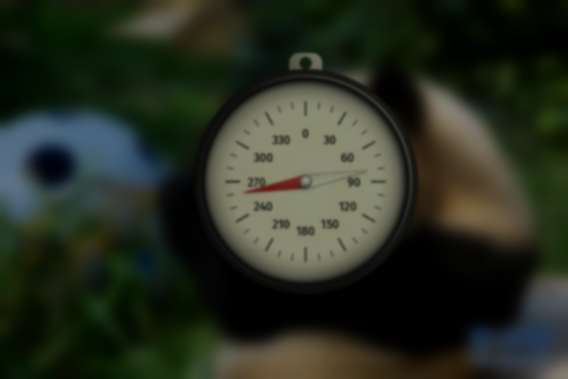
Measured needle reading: 260 °
